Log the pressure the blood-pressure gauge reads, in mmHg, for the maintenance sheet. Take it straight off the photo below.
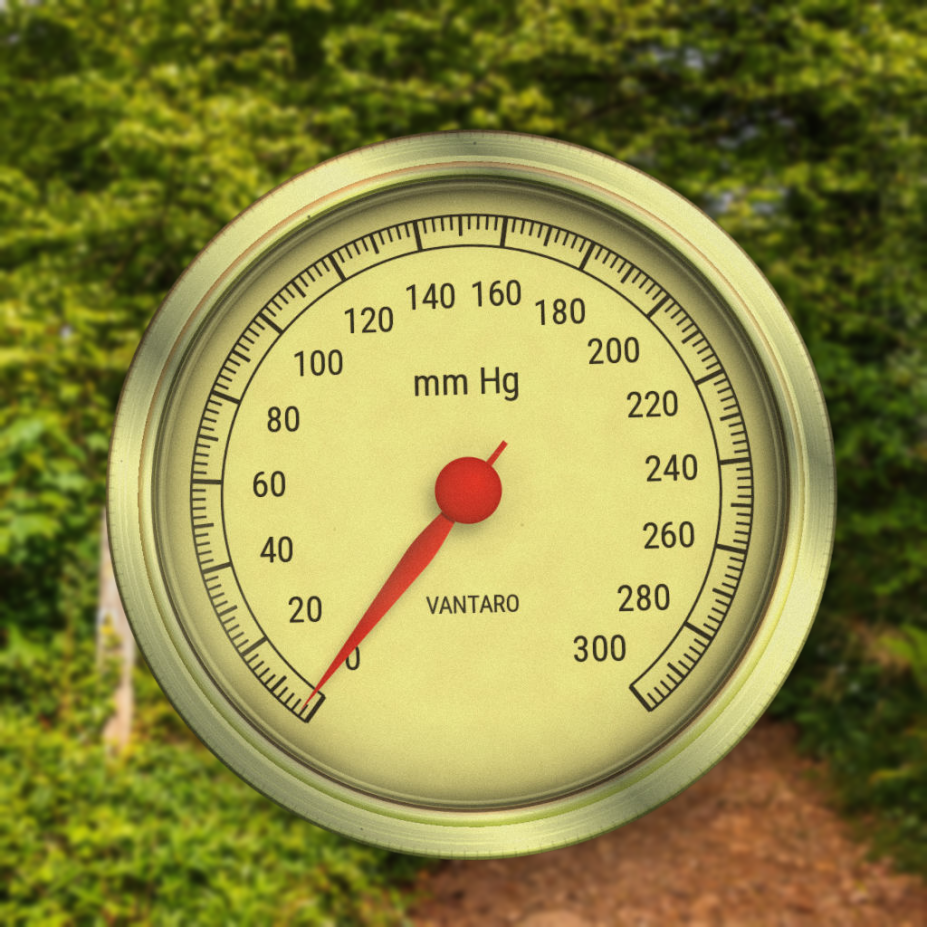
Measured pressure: 2 mmHg
